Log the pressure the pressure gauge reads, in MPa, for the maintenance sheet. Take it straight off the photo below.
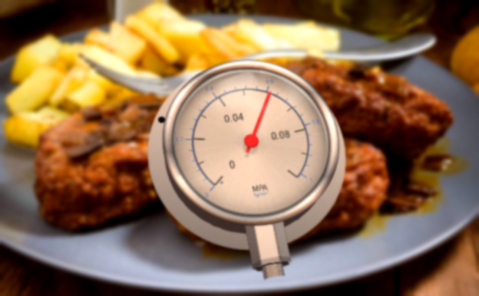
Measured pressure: 0.06 MPa
